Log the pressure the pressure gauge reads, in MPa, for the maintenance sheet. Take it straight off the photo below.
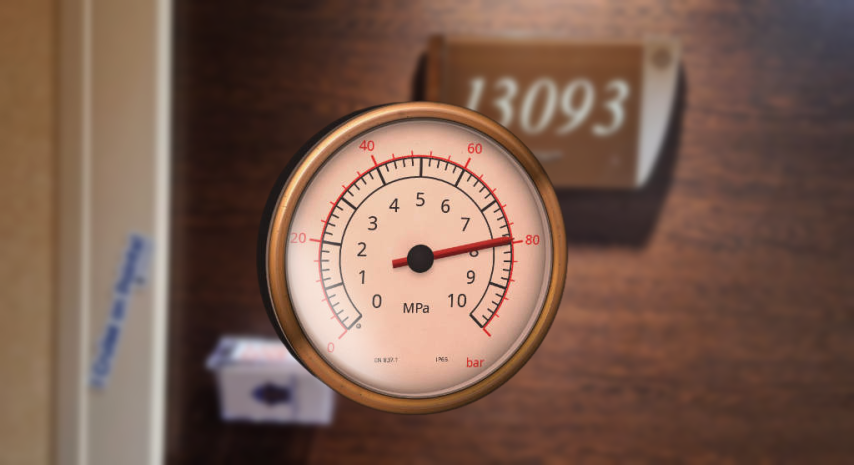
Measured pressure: 7.9 MPa
